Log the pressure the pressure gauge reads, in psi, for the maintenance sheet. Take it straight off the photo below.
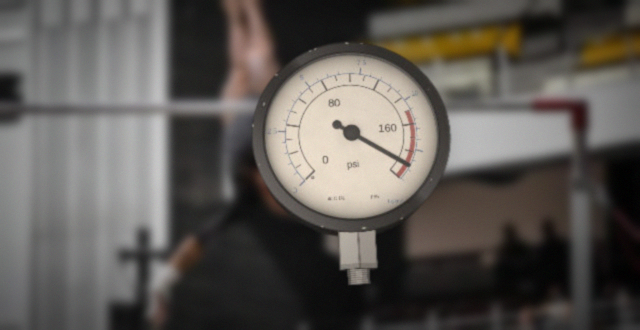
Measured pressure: 190 psi
